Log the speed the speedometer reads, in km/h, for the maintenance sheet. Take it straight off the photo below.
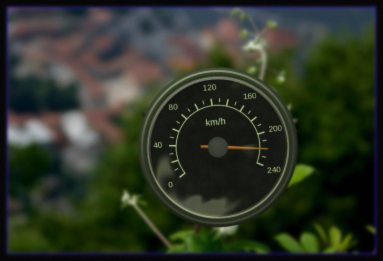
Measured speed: 220 km/h
